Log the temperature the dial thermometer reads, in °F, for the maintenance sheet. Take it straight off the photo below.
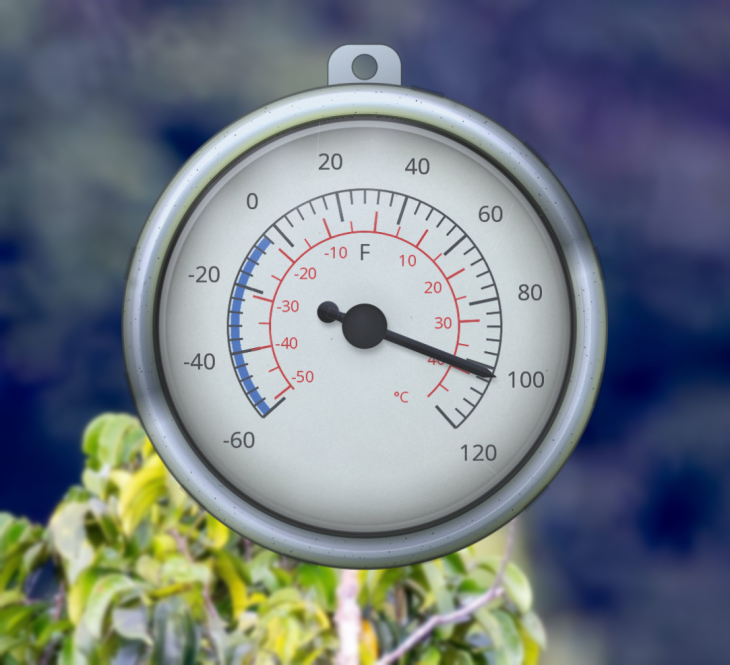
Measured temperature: 102 °F
